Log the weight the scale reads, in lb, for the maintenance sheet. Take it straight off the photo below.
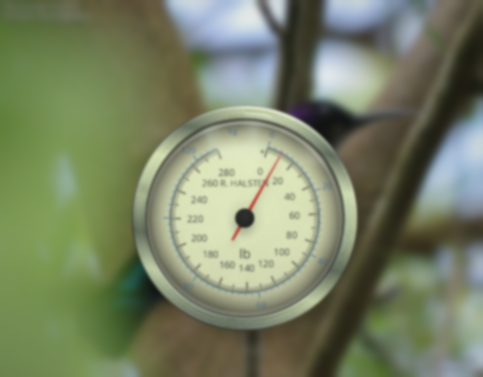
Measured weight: 10 lb
